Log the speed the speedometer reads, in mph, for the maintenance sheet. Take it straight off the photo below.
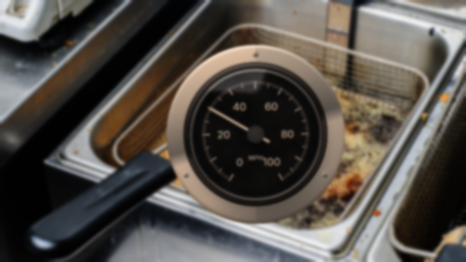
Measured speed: 30 mph
